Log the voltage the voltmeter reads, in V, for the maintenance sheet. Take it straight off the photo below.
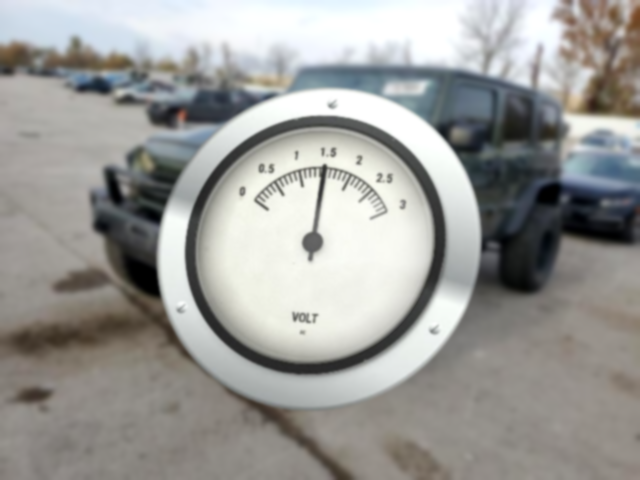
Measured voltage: 1.5 V
